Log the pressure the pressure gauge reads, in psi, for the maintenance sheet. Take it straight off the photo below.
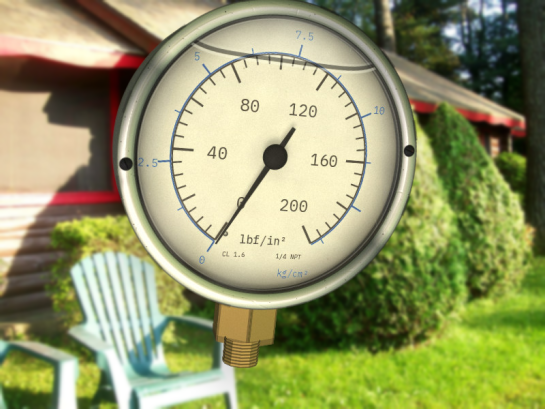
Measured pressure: 0 psi
